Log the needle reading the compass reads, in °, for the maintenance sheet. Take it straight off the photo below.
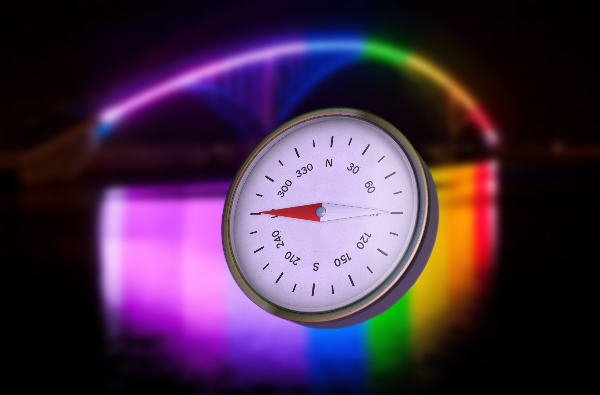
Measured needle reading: 270 °
